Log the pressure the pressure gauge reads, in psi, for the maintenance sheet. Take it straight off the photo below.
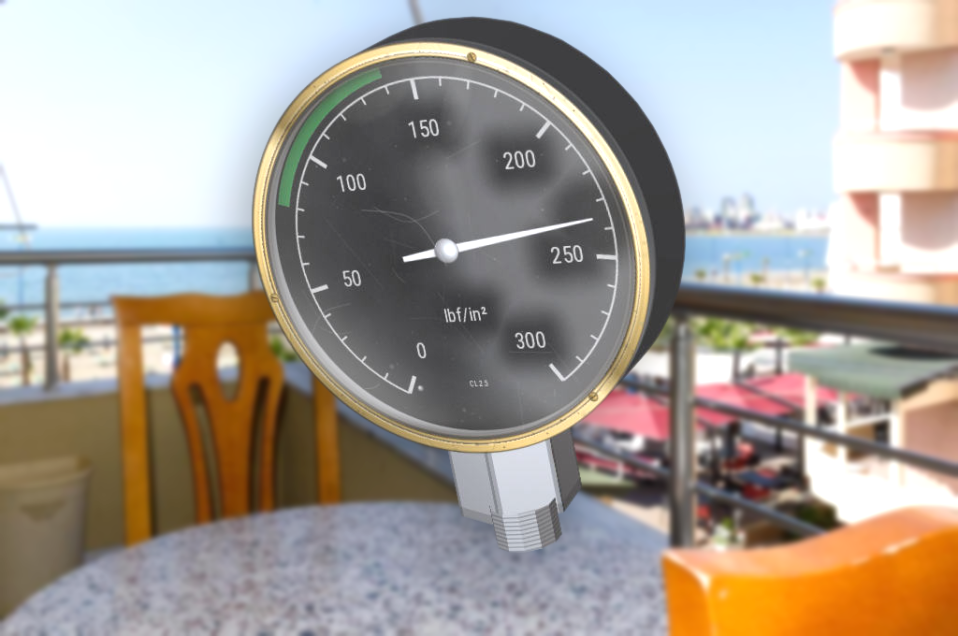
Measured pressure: 235 psi
